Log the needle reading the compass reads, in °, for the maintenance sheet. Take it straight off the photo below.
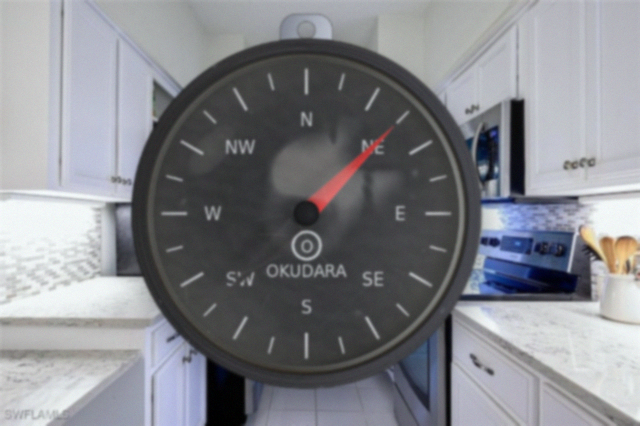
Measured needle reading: 45 °
